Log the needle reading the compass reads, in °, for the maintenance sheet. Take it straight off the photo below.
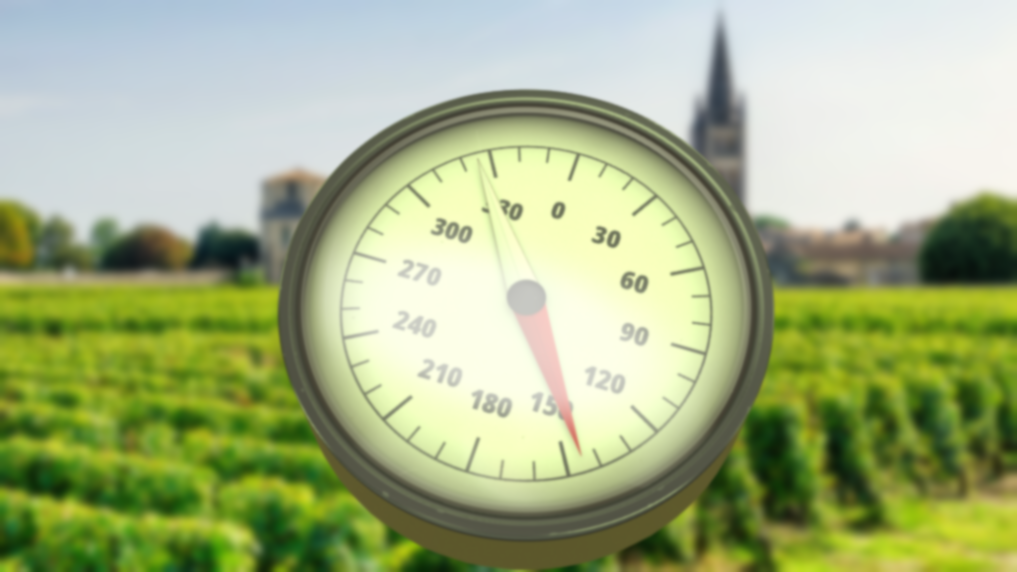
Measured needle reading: 145 °
